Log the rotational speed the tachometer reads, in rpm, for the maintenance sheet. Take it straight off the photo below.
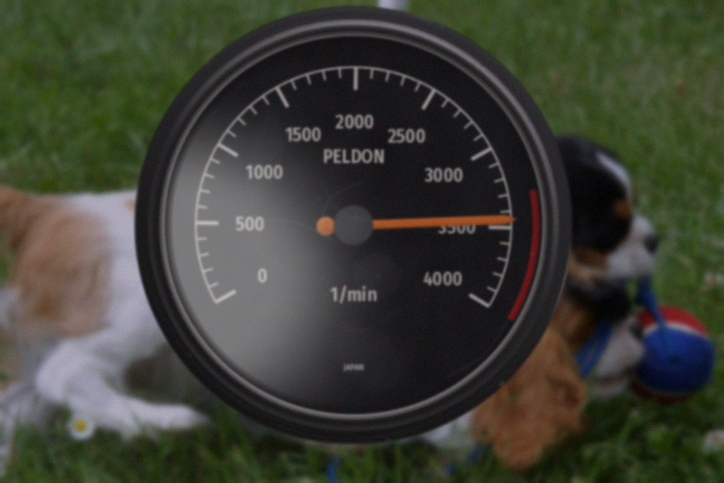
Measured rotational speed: 3450 rpm
